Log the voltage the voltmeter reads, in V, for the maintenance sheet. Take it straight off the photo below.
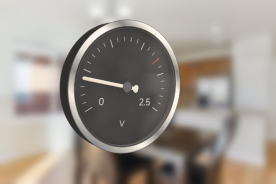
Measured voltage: 0.4 V
